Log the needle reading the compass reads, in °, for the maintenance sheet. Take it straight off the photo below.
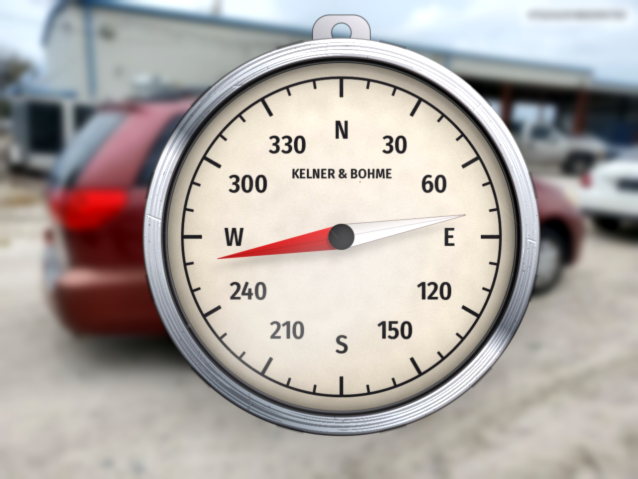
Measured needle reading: 260 °
